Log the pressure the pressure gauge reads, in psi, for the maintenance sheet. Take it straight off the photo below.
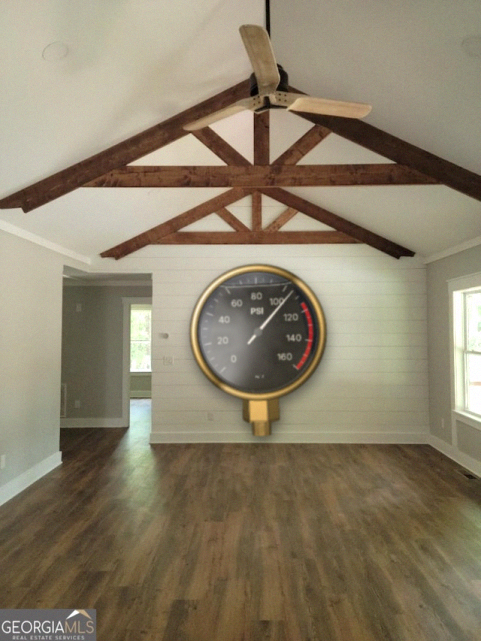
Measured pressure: 105 psi
